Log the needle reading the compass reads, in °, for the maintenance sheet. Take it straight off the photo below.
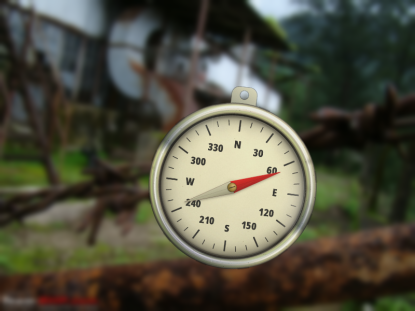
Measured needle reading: 65 °
